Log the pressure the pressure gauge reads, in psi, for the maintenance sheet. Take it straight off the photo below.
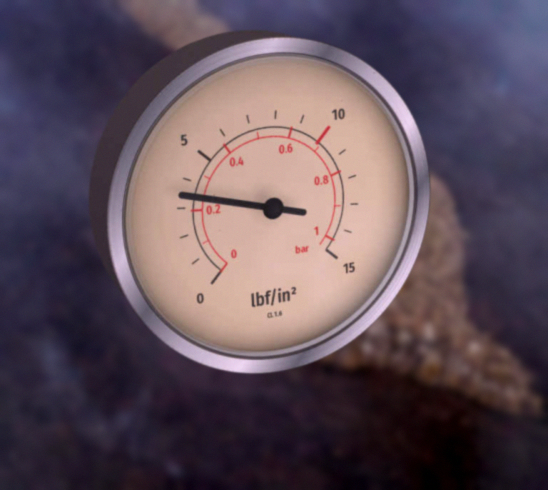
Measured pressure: 3.5 psi
